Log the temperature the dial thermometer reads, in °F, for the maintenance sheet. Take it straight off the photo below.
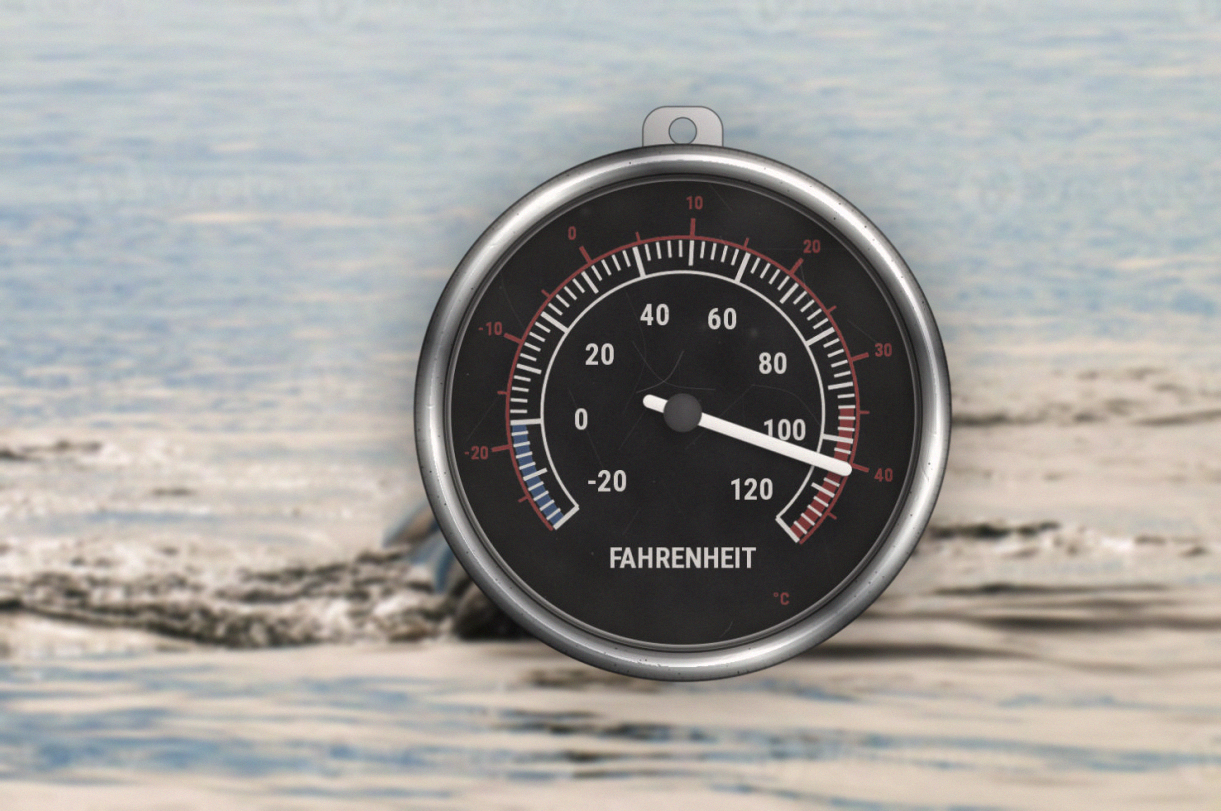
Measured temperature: 105 °F
